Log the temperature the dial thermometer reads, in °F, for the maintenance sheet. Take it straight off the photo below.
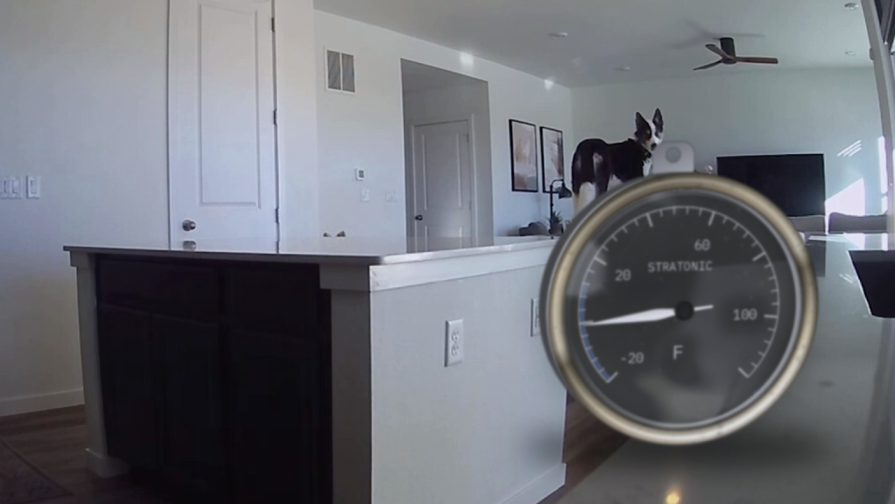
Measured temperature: 0 °F
